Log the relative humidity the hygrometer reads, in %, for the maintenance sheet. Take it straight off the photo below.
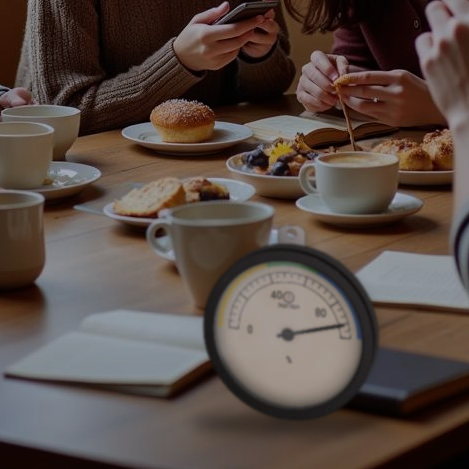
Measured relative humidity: 92 %
